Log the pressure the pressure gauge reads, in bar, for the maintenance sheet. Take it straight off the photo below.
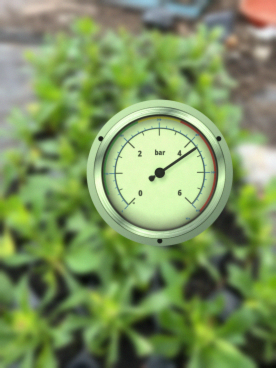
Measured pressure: 4.25 bar
